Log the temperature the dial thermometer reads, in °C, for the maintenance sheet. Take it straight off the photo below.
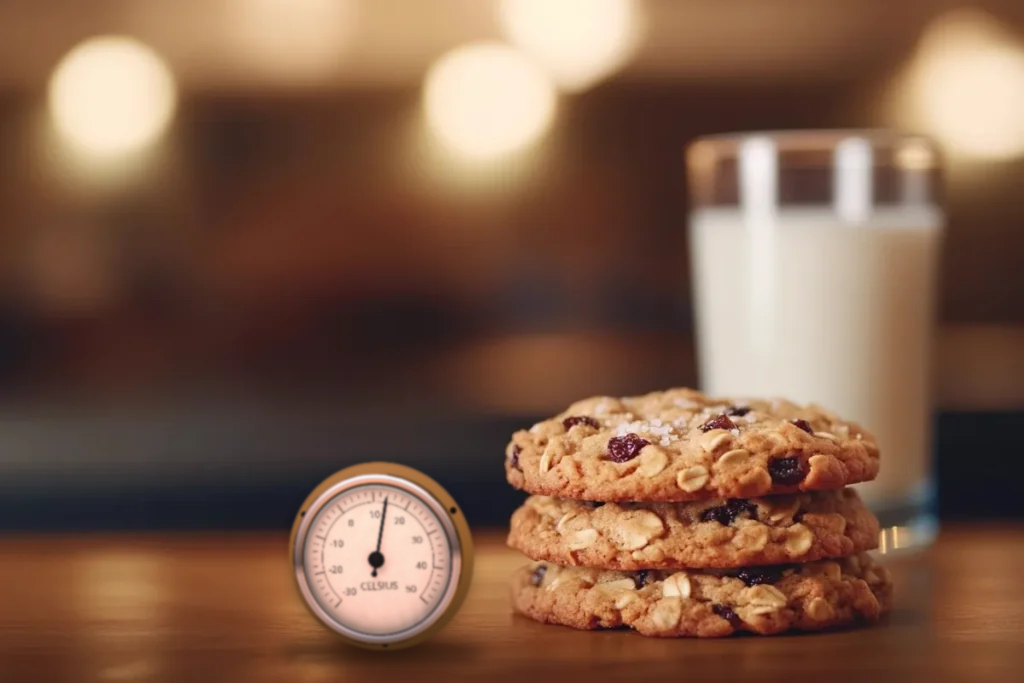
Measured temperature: 14 °C
